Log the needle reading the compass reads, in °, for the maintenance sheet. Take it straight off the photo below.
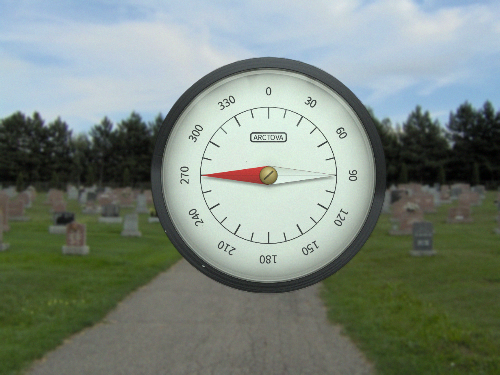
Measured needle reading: 270 °
